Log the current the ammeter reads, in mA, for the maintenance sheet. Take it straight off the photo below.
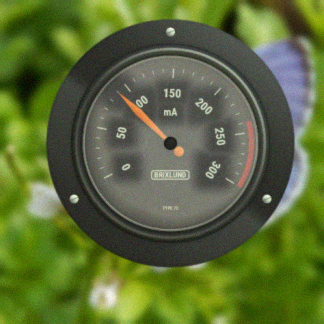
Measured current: 90 mA
